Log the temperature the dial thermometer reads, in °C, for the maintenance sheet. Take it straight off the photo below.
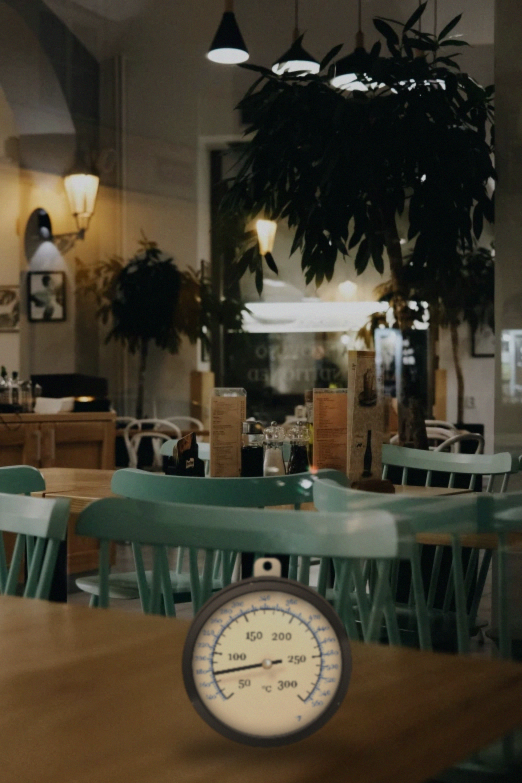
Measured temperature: 80 °C
